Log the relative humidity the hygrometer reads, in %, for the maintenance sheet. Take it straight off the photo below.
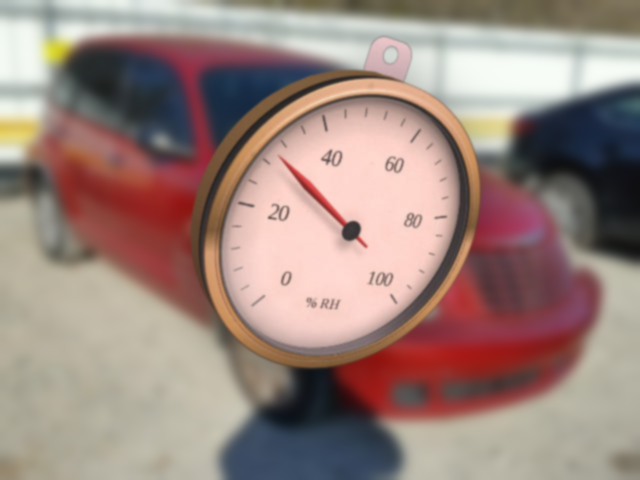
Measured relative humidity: 30 %
